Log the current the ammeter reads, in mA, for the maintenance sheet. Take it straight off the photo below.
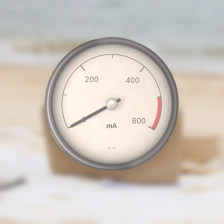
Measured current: 0 mA
